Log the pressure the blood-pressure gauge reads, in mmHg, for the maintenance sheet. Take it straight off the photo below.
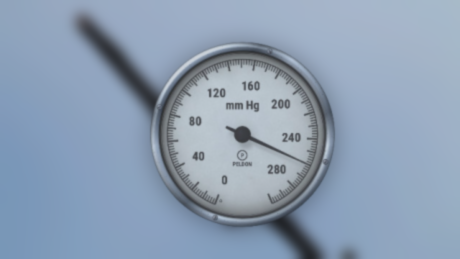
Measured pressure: 260 mmHg
